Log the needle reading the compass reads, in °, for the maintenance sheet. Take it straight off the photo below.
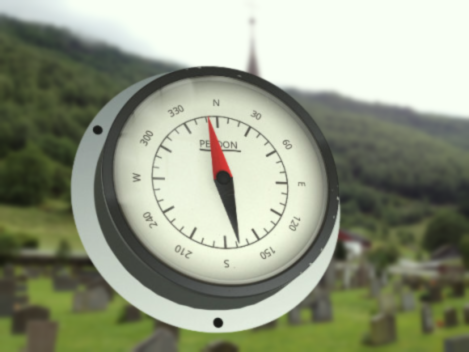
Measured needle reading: 350 °
